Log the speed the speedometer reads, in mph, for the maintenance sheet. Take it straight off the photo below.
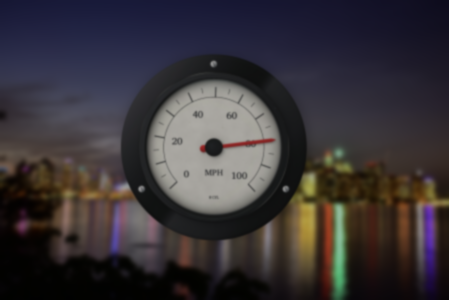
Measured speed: 80 mph
